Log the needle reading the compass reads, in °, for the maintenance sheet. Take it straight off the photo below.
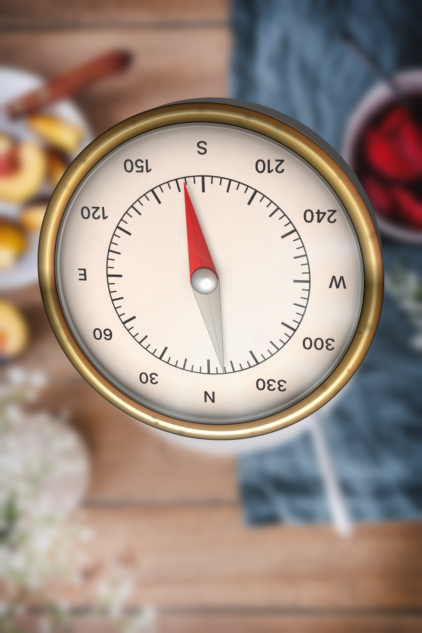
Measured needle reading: 170 °
